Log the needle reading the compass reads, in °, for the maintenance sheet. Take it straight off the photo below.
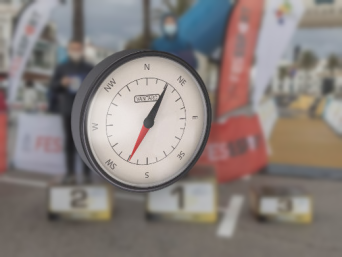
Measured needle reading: 210 °
